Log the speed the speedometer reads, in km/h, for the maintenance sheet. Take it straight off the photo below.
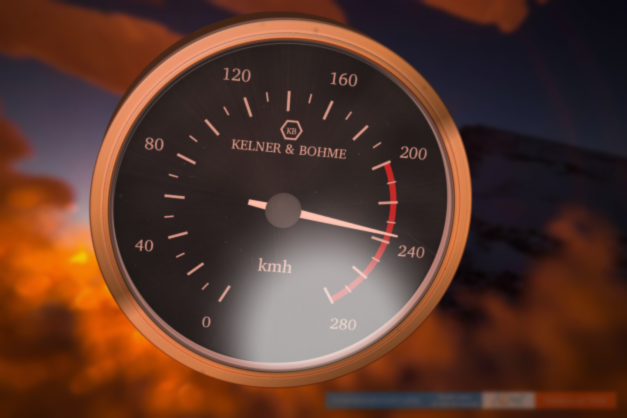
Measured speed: 235 km/h
